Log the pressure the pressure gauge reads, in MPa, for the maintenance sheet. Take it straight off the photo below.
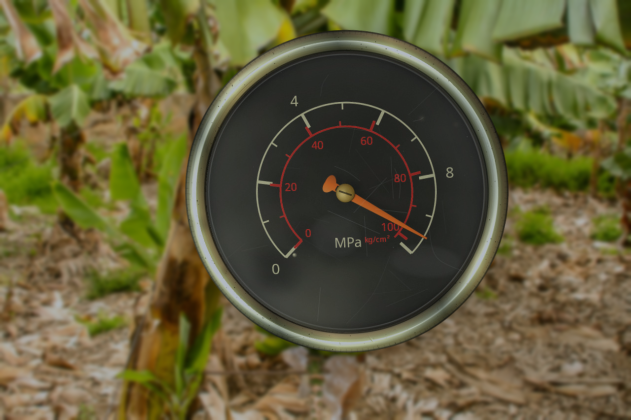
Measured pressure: 9.5 MPa
